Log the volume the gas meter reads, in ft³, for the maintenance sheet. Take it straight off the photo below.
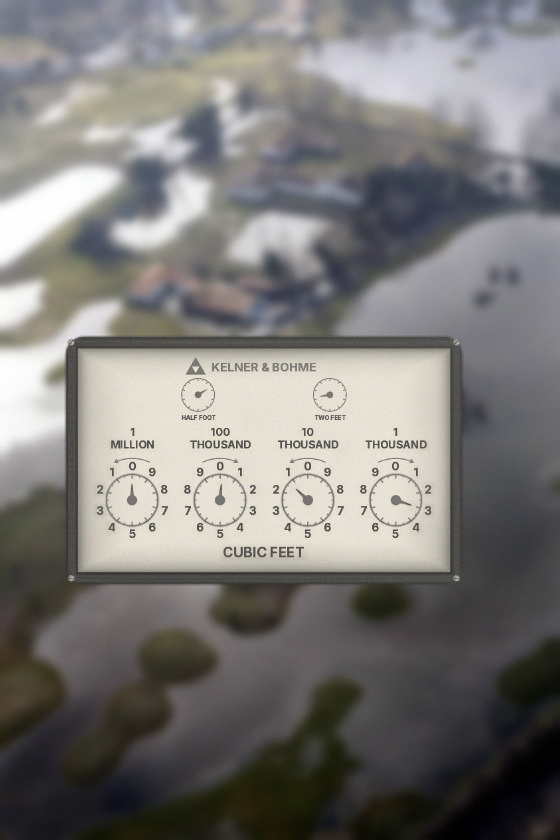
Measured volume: 1300 ft³
